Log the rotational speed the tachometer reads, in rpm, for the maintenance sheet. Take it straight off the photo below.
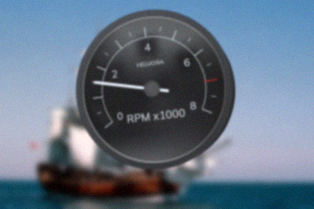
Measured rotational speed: 1500 rpm
